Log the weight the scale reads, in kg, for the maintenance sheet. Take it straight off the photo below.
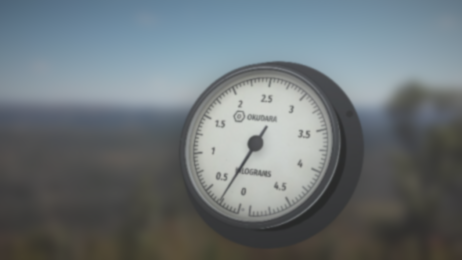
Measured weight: 0.25 kg
